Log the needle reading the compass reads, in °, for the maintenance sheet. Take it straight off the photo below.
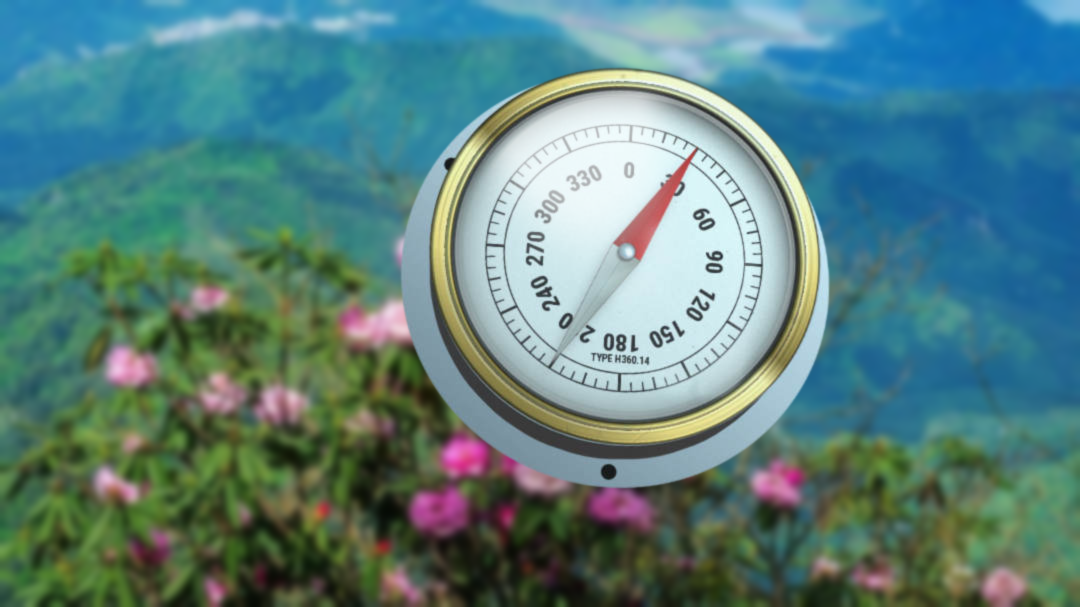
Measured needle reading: 30 °
